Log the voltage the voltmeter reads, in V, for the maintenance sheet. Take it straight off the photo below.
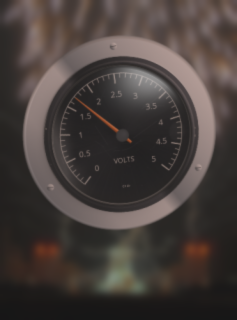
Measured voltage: 1.7 V
